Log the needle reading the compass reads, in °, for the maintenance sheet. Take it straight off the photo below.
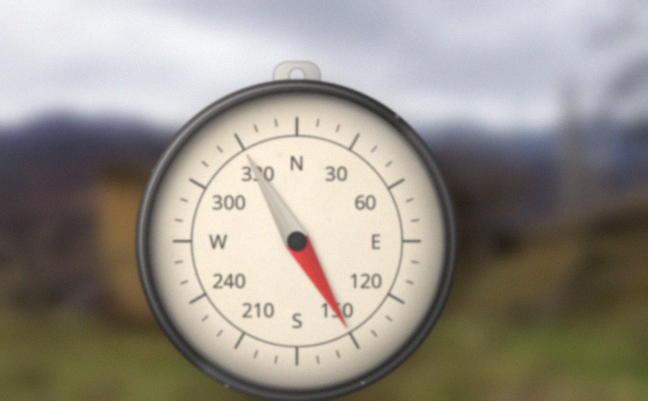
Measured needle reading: 150 °
